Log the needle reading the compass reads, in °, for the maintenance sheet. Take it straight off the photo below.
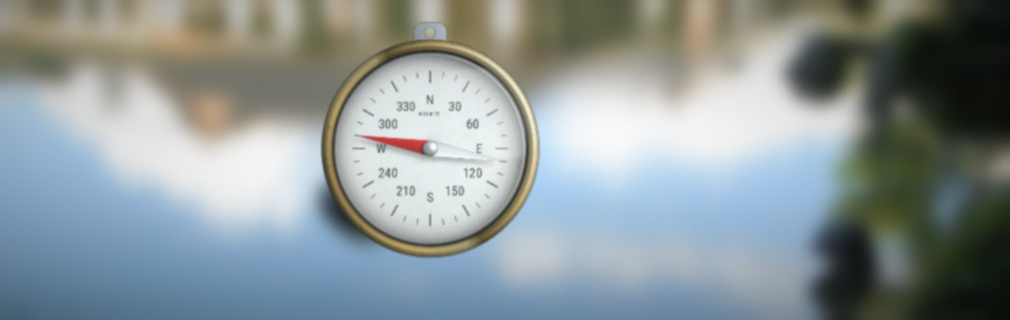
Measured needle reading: 280 °
